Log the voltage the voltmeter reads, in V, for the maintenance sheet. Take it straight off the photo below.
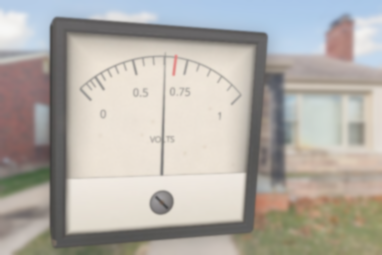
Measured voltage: 0.65 V
